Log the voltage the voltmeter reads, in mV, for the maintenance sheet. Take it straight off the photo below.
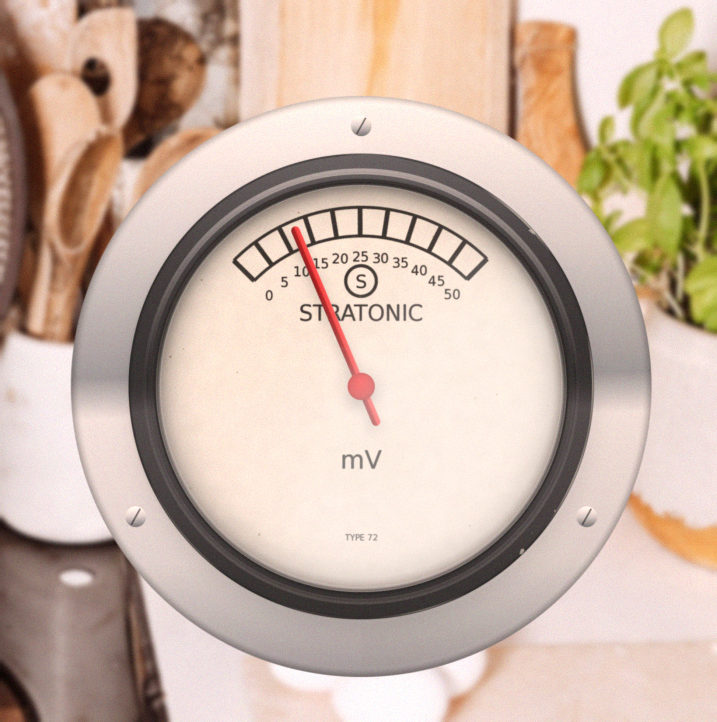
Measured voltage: 12.5 mV
